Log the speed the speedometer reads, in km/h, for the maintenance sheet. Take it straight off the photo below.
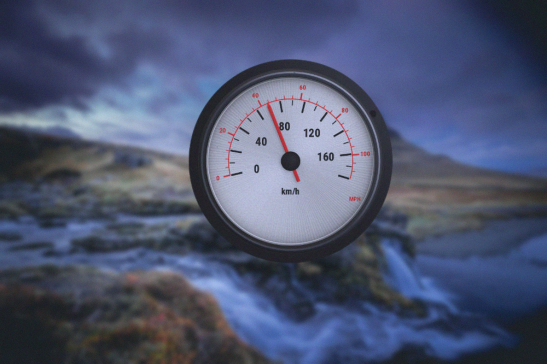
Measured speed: 70 km/h
